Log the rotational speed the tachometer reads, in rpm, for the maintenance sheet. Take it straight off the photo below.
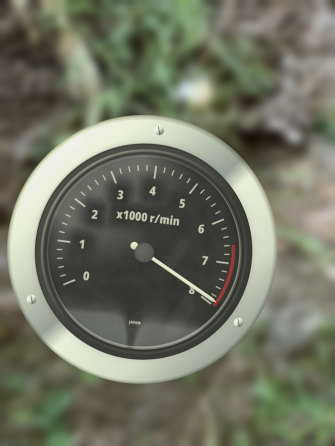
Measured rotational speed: 7900 rpm
